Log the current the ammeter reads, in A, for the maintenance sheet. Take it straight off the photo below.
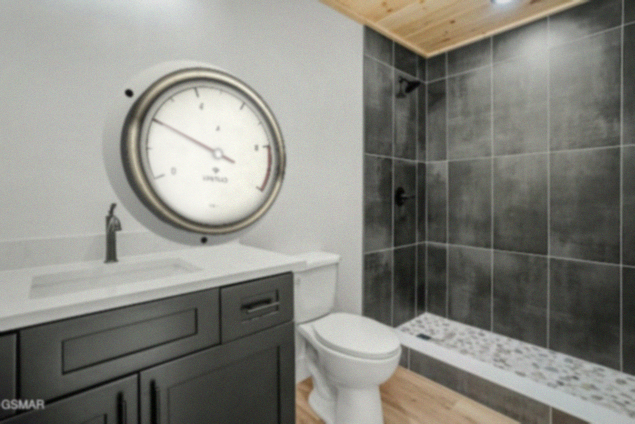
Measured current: 2 A
